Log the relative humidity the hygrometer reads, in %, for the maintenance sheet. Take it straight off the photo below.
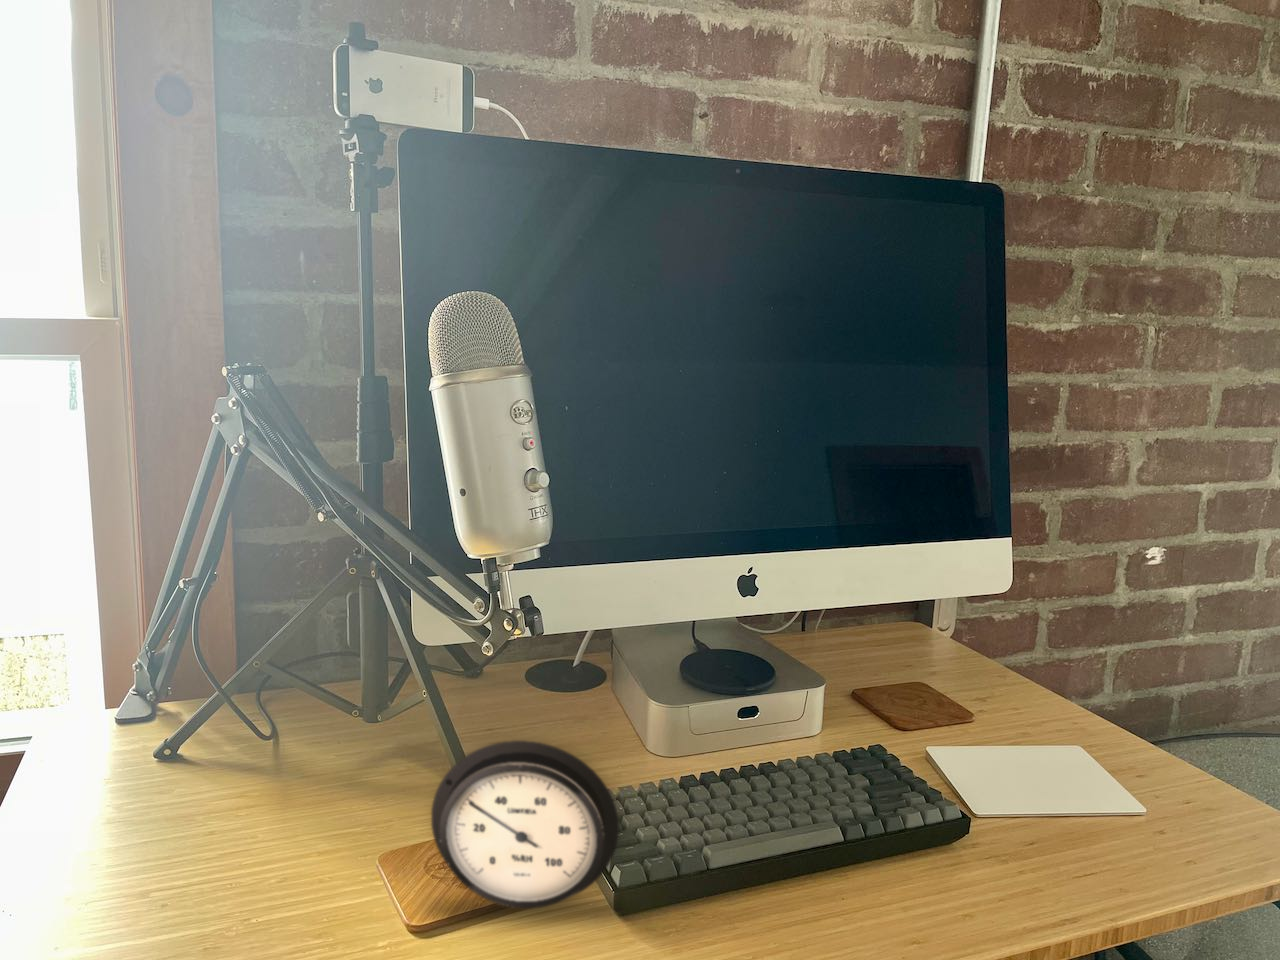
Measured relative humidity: 30 %
